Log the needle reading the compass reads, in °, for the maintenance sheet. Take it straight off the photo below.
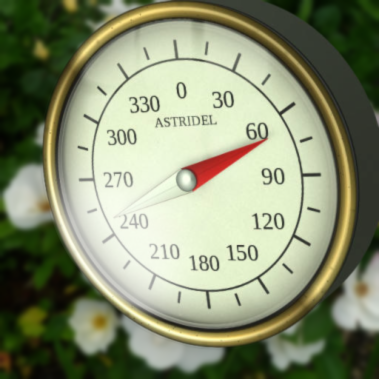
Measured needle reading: 67.5 °
